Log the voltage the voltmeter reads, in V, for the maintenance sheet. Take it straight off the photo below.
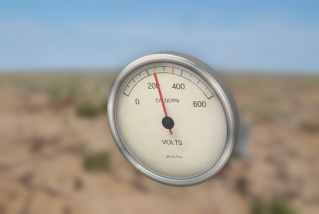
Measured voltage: 250 V
